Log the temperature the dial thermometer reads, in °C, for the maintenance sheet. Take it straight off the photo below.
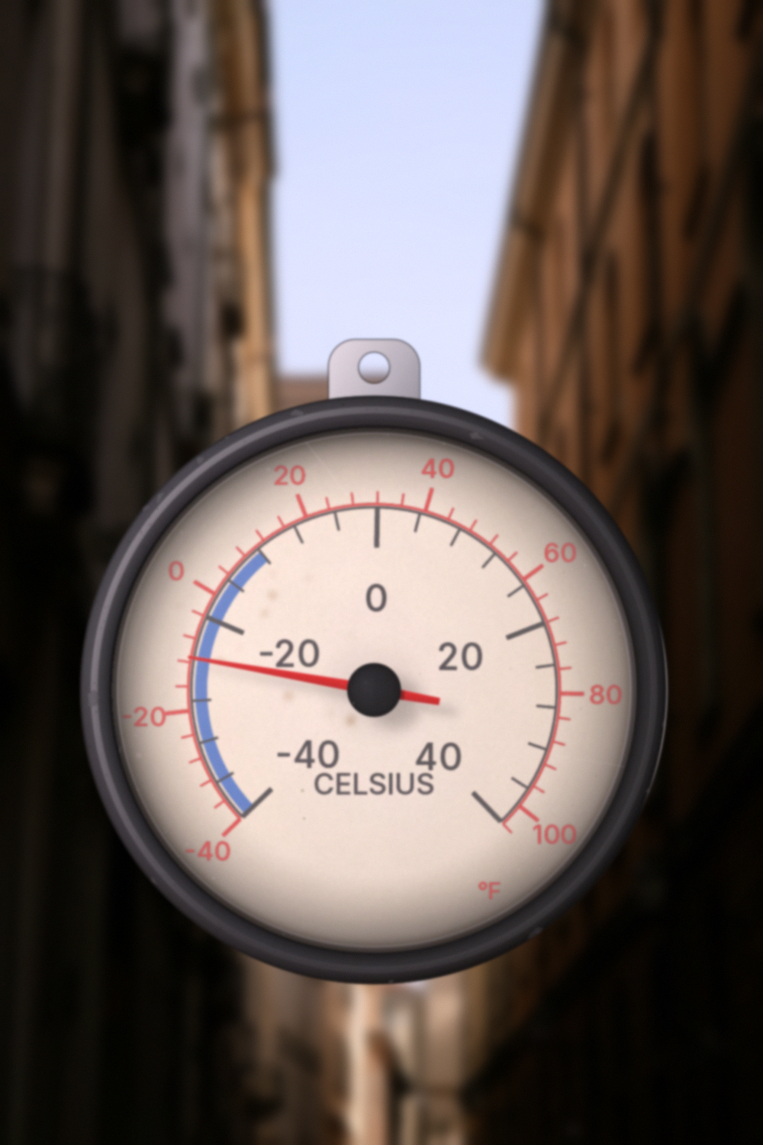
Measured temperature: -24 °C
